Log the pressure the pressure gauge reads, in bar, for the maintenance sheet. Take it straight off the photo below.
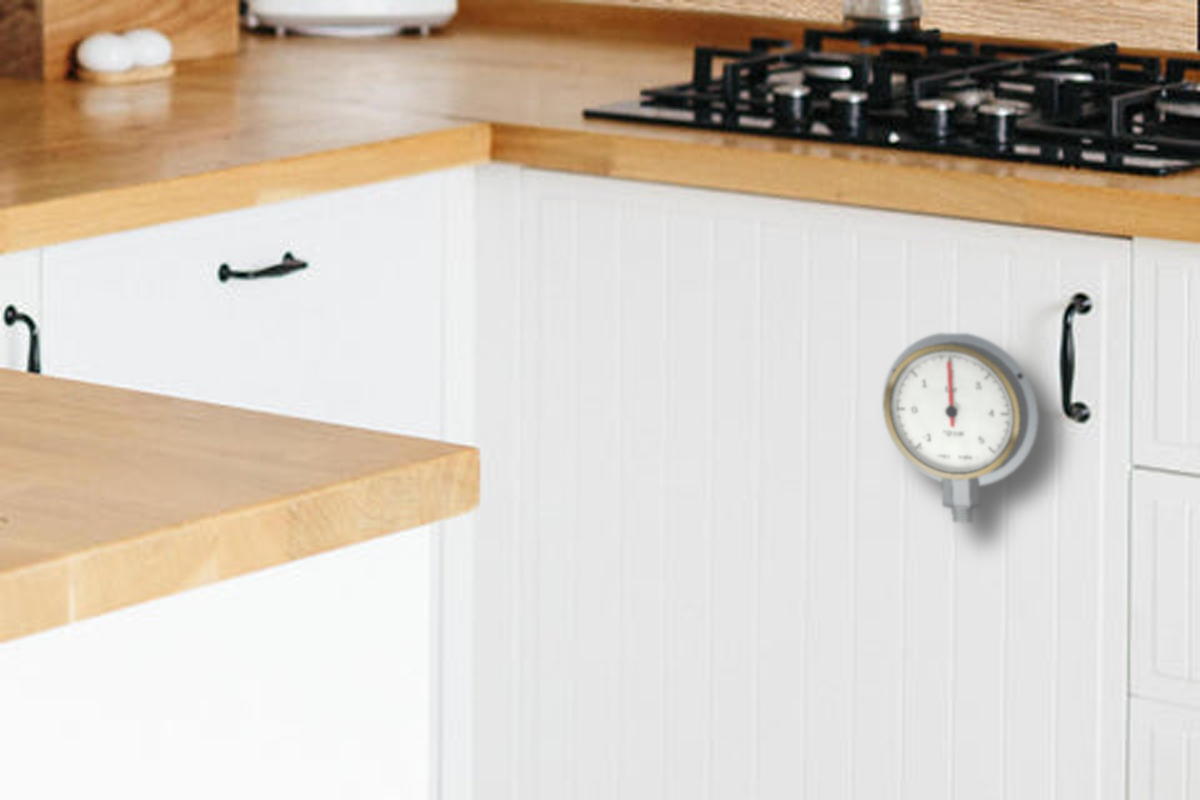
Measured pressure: 2 bar
